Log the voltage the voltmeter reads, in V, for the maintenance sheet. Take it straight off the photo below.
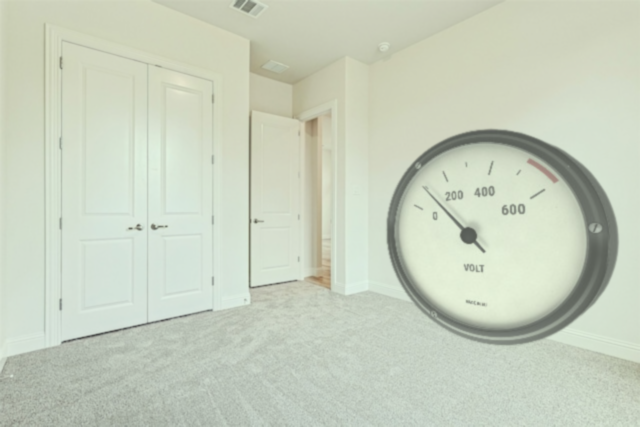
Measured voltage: 100 V
